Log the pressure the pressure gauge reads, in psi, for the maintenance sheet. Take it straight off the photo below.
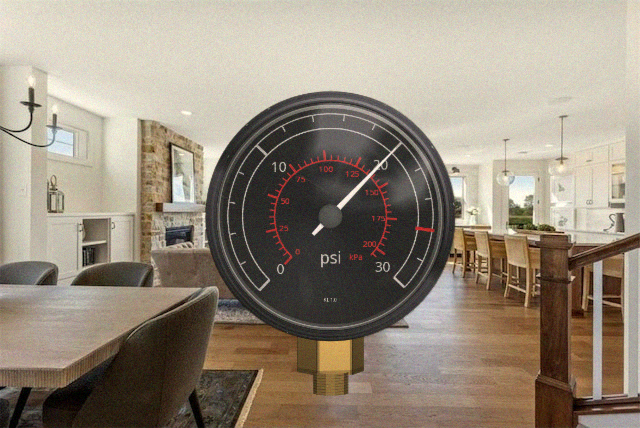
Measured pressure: 20 psi
